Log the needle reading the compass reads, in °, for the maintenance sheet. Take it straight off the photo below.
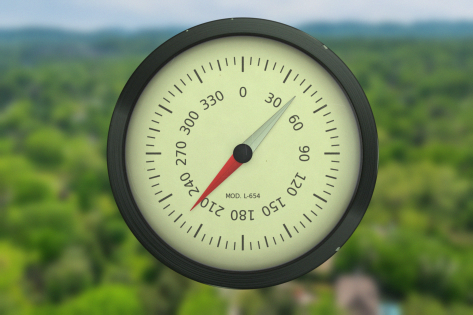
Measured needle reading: 222.5 °
